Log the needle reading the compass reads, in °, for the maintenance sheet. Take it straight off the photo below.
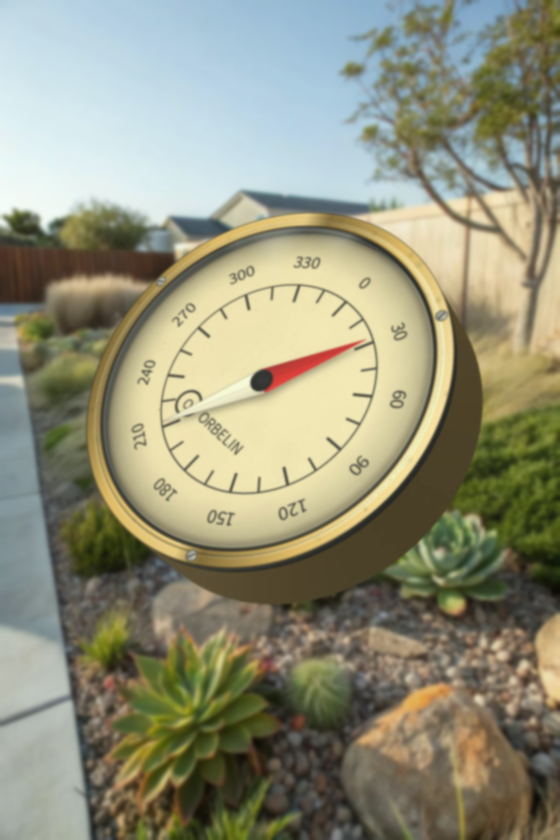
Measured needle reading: 30 °
